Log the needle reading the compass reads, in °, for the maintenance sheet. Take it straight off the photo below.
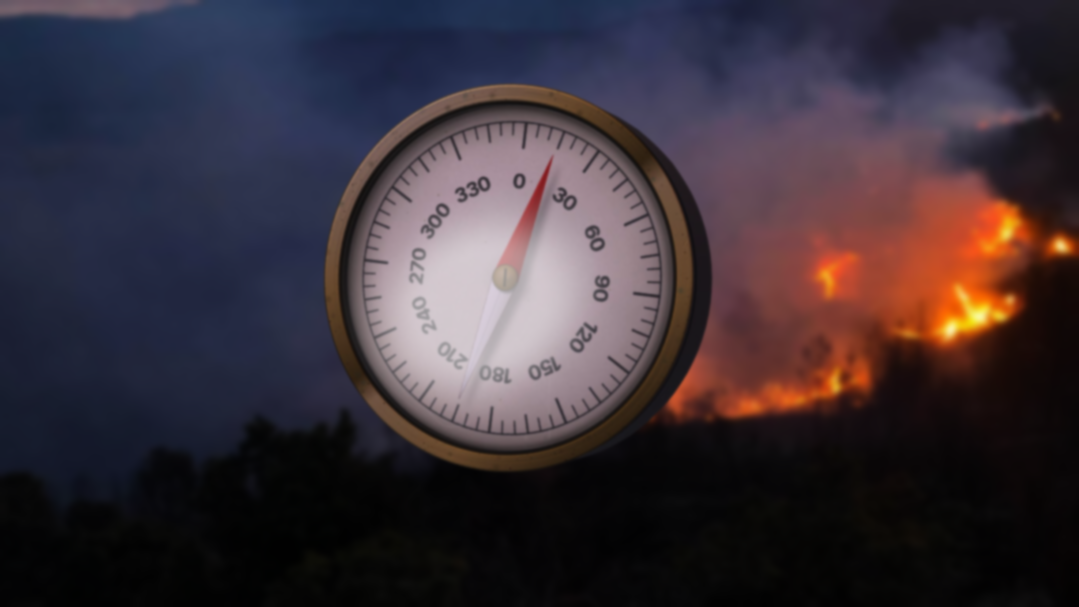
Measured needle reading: 15 °
